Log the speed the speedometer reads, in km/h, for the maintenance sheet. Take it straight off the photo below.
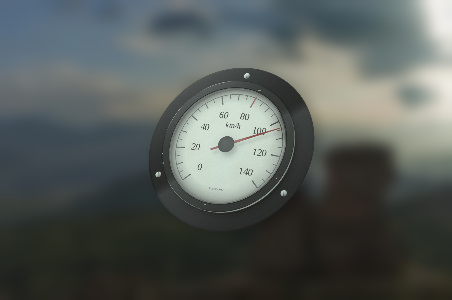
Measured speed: 105 km/h
